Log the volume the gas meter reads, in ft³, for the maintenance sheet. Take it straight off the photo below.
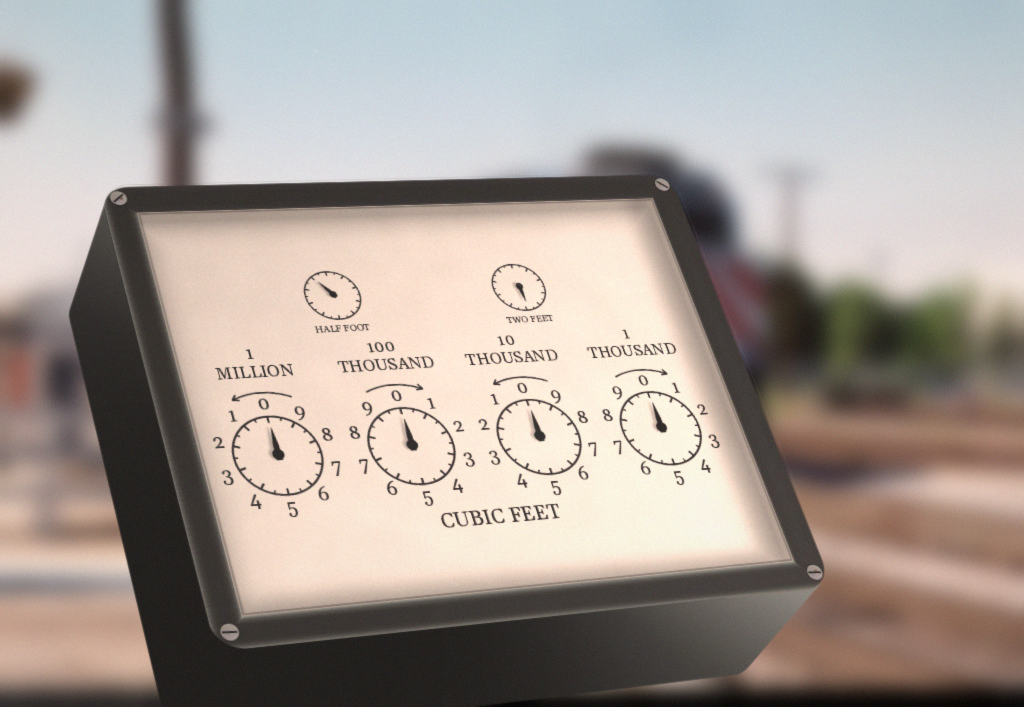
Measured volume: 0 ft³
